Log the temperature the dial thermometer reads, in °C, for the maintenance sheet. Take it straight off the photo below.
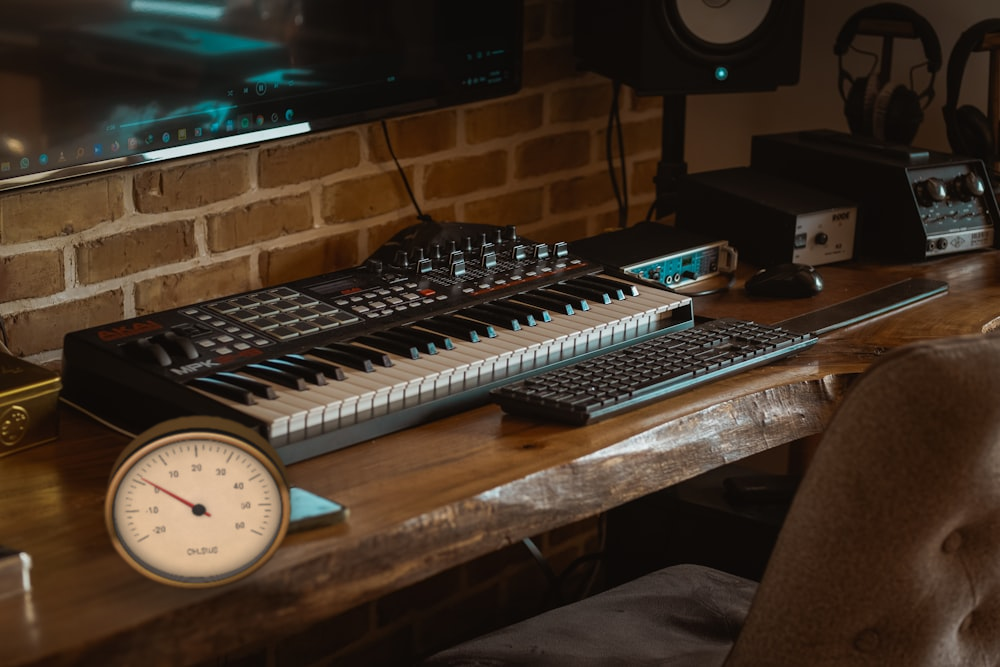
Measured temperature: 2 °C
